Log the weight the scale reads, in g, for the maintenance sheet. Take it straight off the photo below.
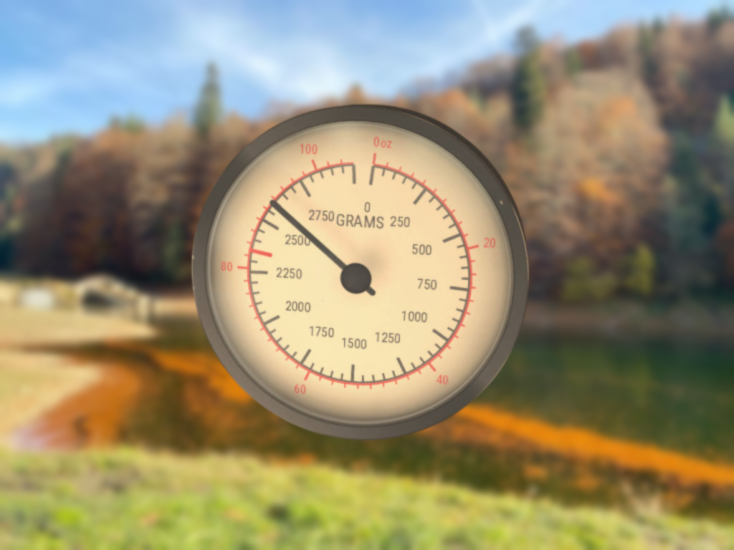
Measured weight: 2600 g
